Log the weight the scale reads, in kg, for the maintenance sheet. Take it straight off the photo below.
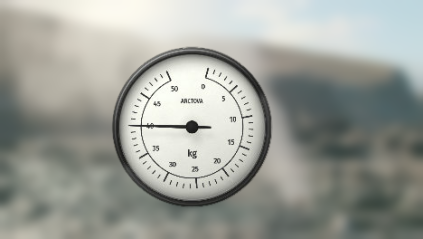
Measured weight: 40 kg
